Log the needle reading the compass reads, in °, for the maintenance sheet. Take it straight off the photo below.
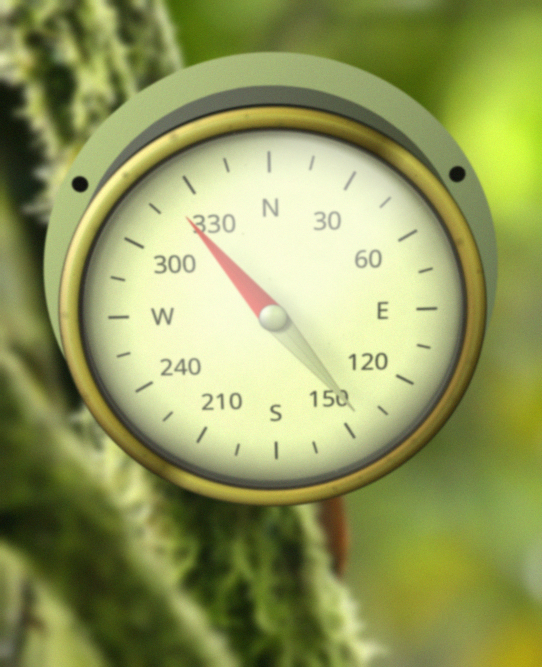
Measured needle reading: 322.5 °
